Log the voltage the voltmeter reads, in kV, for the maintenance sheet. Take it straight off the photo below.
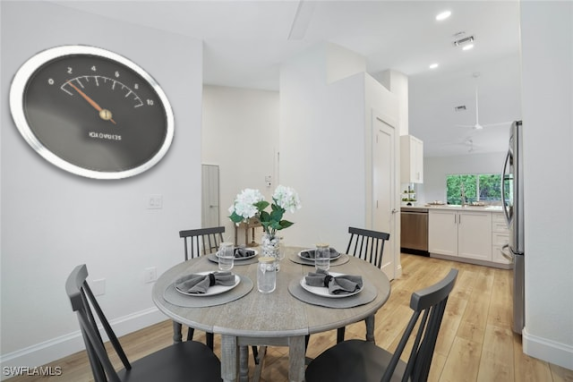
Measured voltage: 1 kV
